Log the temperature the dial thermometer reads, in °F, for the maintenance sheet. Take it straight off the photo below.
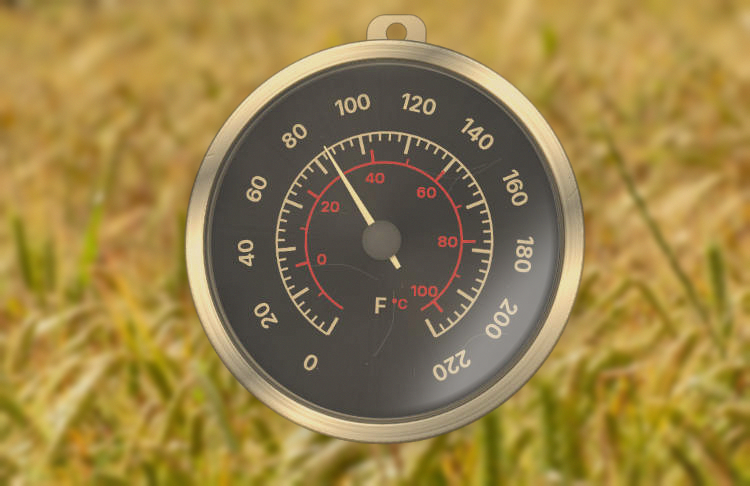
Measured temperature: 86 °F
